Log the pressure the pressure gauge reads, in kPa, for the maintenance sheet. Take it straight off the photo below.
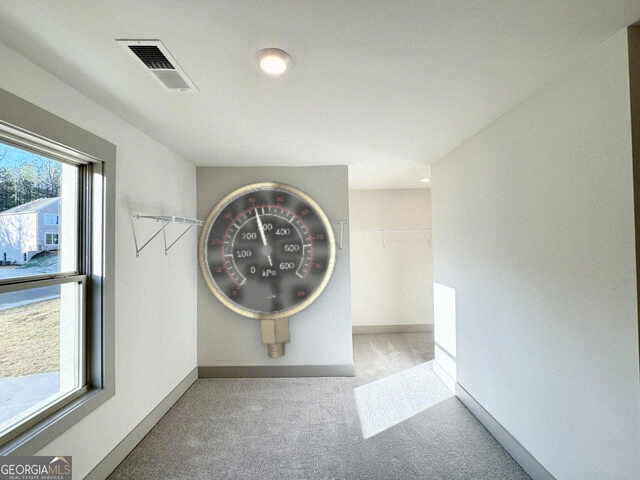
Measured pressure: 280 kPa
